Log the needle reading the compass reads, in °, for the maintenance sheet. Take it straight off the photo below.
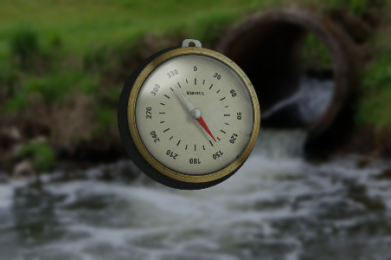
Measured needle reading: 142.5 °
